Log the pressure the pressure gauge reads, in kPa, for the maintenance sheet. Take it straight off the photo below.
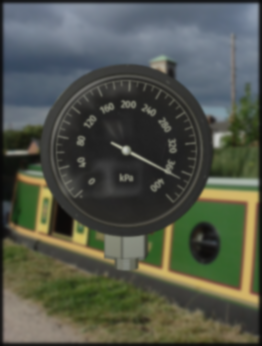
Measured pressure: 370 kPa
